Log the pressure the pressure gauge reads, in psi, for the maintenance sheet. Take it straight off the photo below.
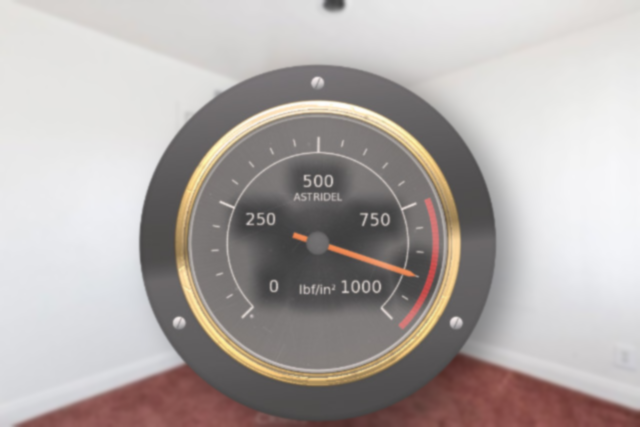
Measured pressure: 900 psi
